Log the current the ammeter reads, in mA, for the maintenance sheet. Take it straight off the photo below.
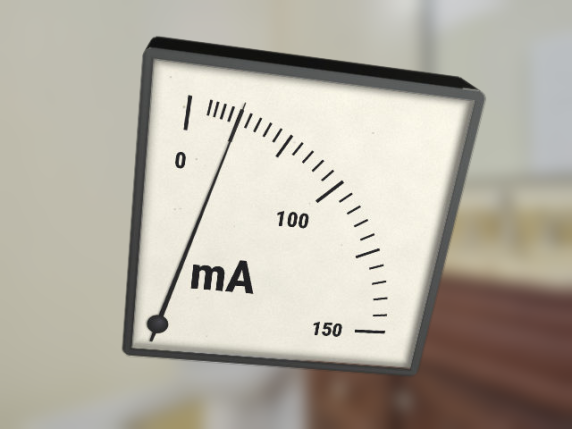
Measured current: 50 mA
